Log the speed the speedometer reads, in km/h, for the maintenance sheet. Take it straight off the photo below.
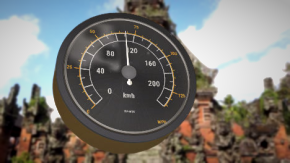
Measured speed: 110 km/h
